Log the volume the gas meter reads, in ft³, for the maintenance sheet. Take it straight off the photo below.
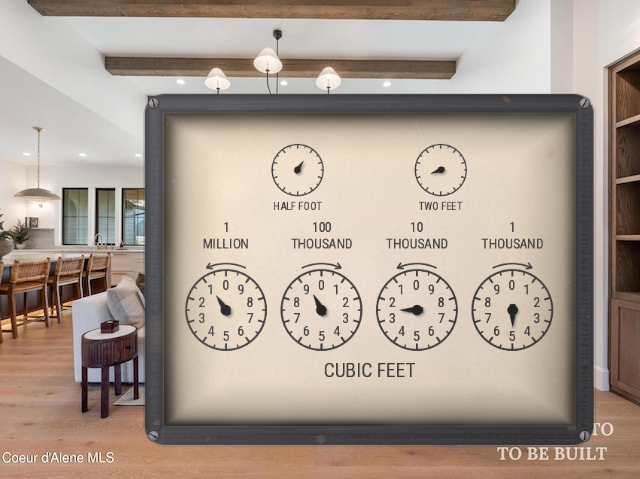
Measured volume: 92500 ft³
